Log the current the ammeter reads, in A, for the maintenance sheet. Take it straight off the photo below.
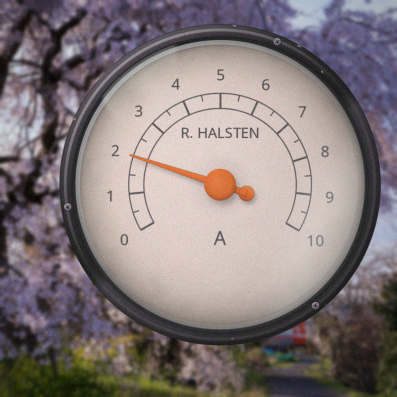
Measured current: 2 A
